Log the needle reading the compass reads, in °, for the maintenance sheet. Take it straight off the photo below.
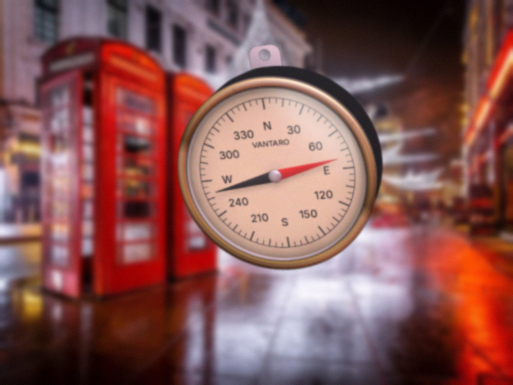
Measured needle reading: 80 °
